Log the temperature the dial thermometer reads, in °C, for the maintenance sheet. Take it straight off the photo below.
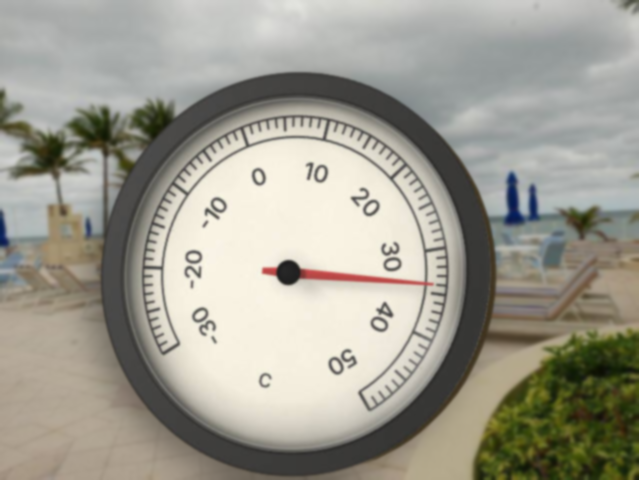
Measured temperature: 34 °C
